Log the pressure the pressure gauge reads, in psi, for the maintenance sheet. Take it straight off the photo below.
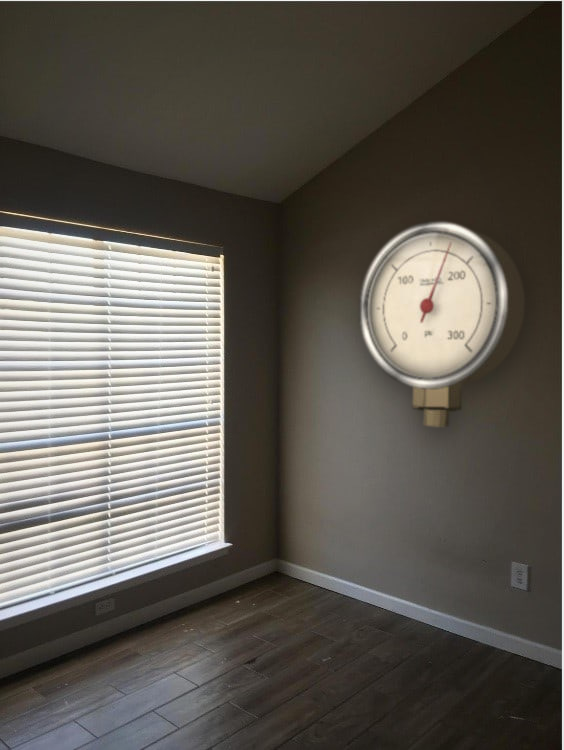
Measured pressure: 175 psi
